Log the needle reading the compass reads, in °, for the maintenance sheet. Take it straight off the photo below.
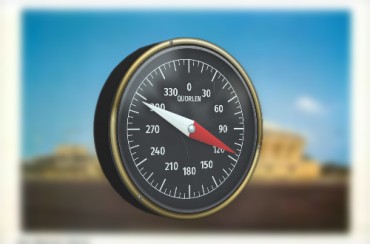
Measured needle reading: 115 °
